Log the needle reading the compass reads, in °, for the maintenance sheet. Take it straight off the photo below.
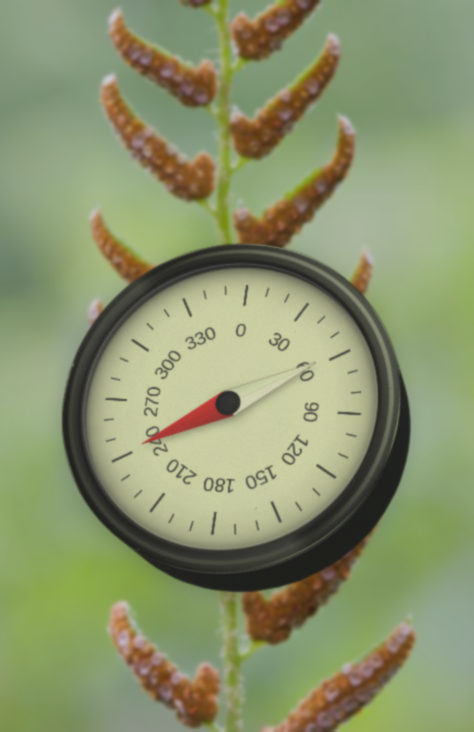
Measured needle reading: 240 °
